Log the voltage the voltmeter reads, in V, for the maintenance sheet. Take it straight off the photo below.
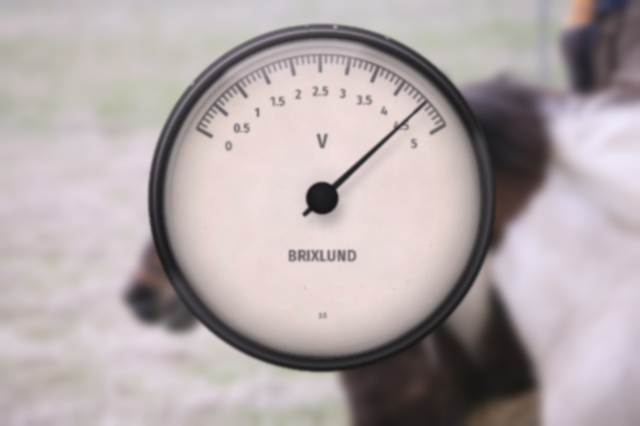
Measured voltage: 4.5 V
